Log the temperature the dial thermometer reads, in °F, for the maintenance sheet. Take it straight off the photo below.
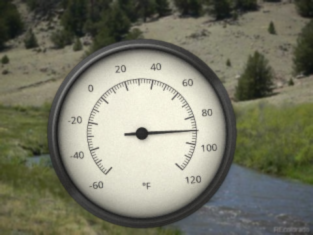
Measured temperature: 90 °F
